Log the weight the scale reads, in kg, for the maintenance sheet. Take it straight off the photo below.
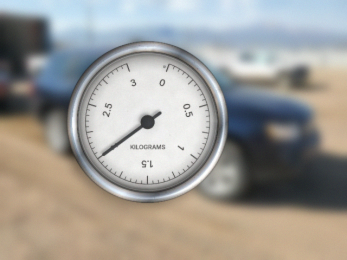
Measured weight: 2 kg
